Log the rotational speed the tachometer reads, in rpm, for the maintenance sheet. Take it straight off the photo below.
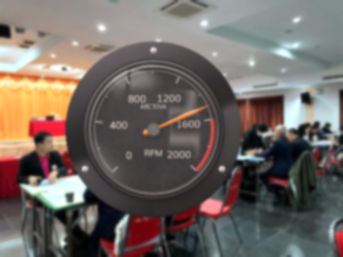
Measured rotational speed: 1500 rpm
